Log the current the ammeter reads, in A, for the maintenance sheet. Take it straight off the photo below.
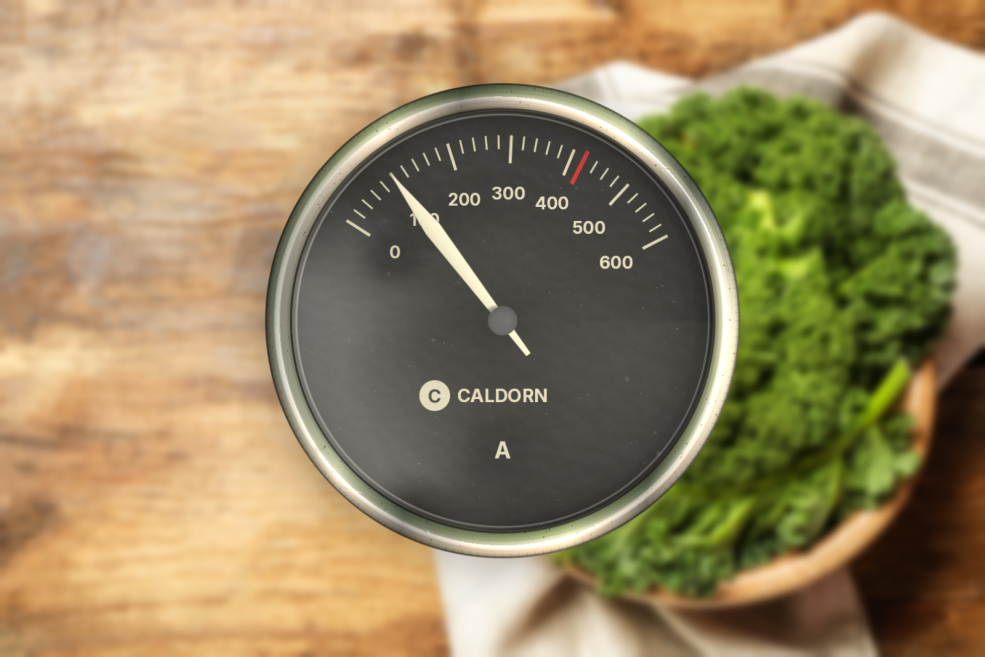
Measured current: 100 A
